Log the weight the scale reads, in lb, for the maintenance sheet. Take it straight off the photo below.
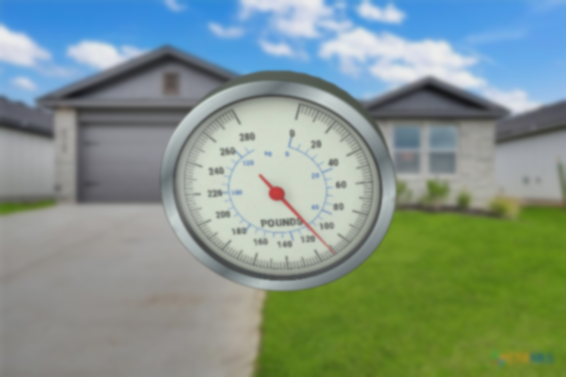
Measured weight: 110 lb
